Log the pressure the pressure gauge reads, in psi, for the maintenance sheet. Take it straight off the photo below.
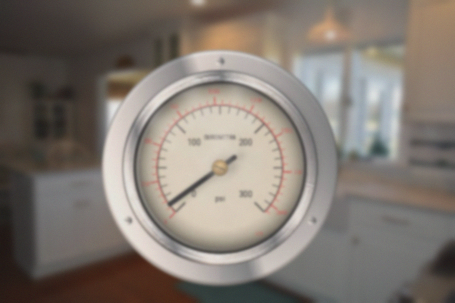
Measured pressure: 10 psi
